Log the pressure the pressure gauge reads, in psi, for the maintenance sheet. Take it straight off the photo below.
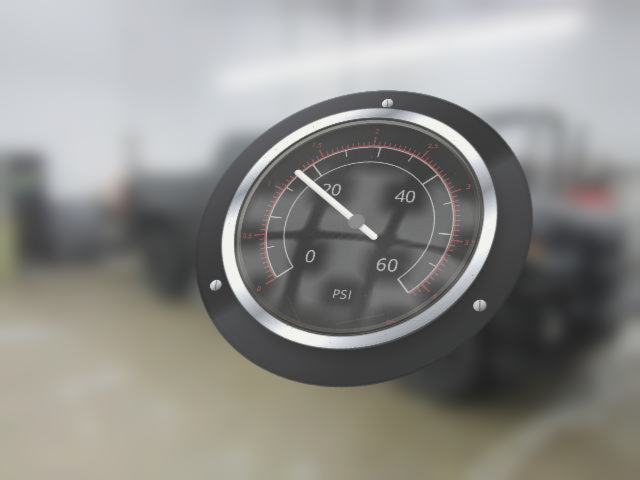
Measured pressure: 17.5 psi
